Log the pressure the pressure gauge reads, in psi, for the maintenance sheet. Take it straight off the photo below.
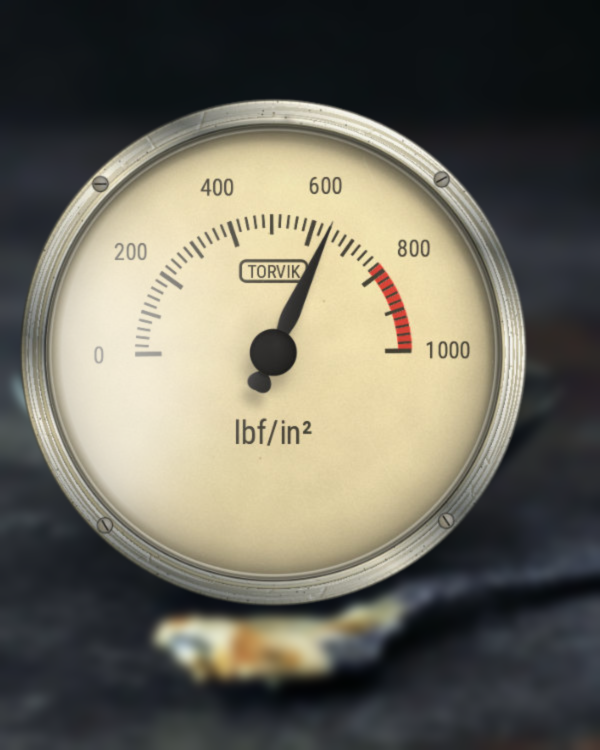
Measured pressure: 640 psi
